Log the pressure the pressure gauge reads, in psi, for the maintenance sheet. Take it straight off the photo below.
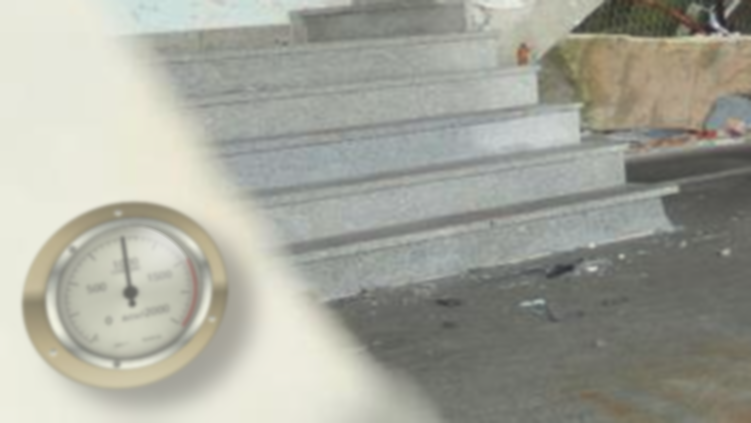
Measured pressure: 1000 psi
